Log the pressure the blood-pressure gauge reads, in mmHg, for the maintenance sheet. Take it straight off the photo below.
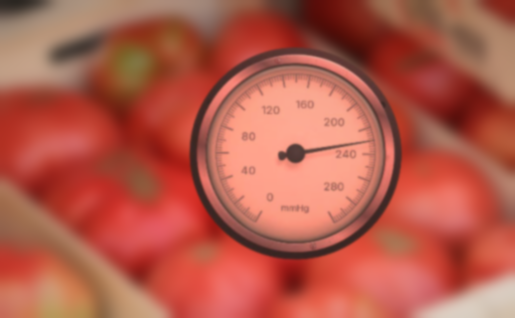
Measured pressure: 230 mmHg
